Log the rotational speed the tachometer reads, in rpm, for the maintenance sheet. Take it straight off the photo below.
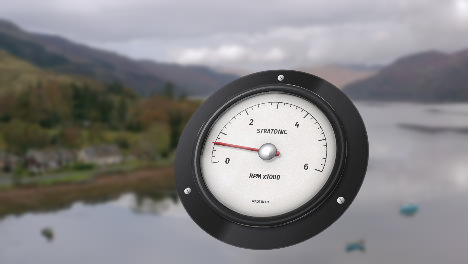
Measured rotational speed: 600 rpm
